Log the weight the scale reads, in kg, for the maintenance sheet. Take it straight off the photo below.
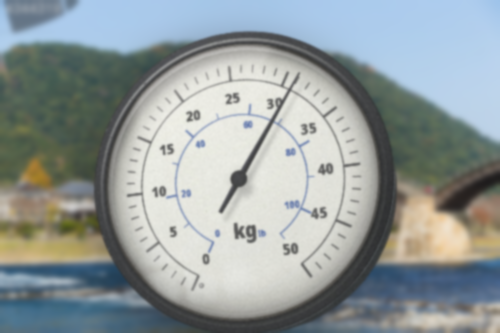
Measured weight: 31 kg
